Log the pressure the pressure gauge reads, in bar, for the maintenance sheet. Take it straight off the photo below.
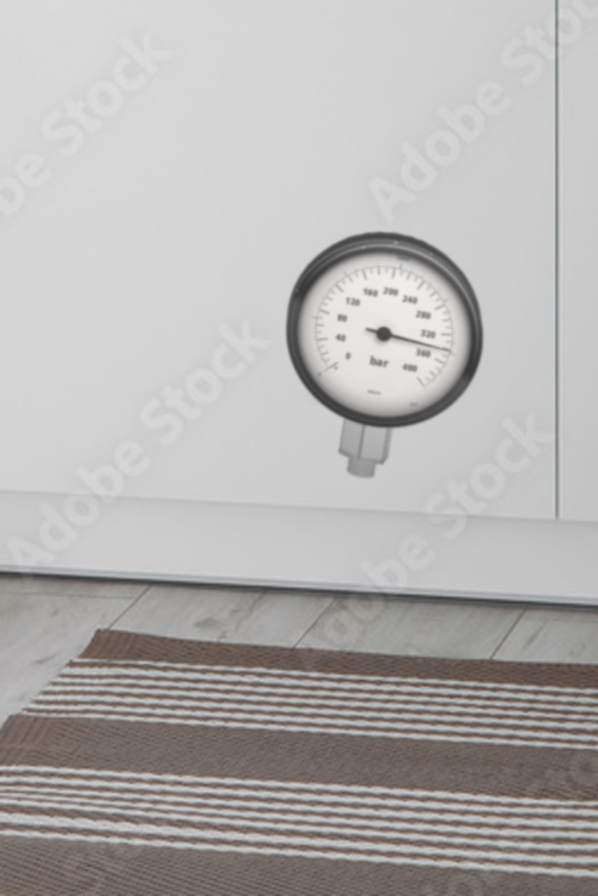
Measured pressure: 340 bar
